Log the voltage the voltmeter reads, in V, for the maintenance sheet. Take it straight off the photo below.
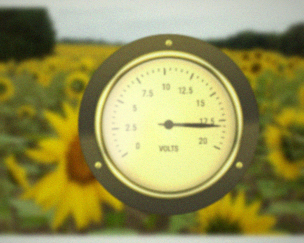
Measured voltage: 18 V
